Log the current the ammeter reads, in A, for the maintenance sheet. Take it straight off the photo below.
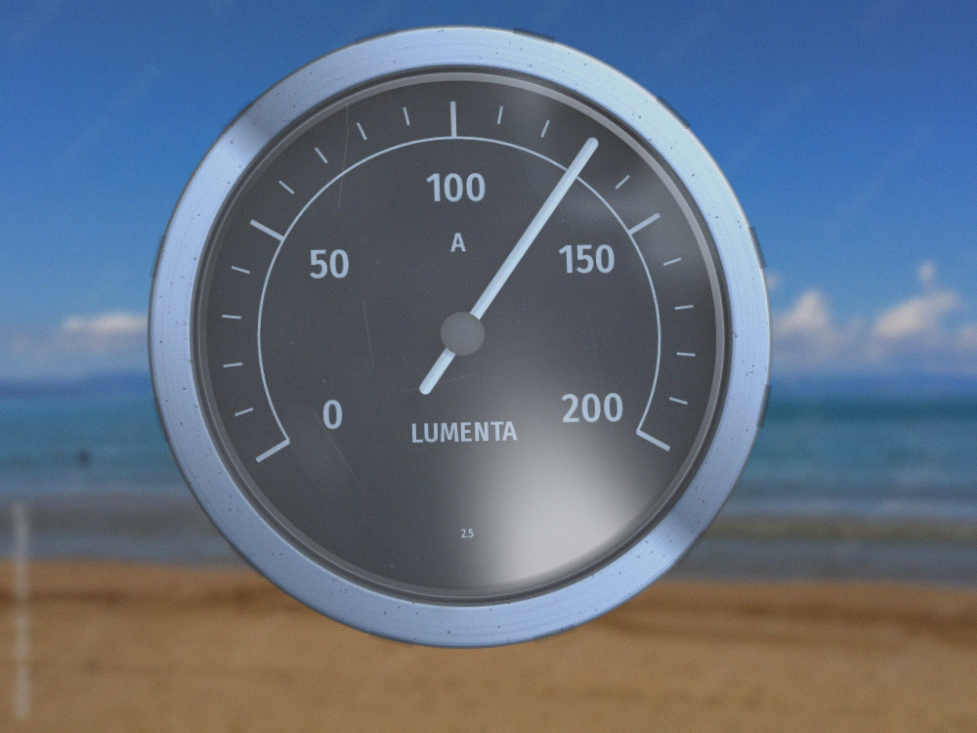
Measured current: 130 A
